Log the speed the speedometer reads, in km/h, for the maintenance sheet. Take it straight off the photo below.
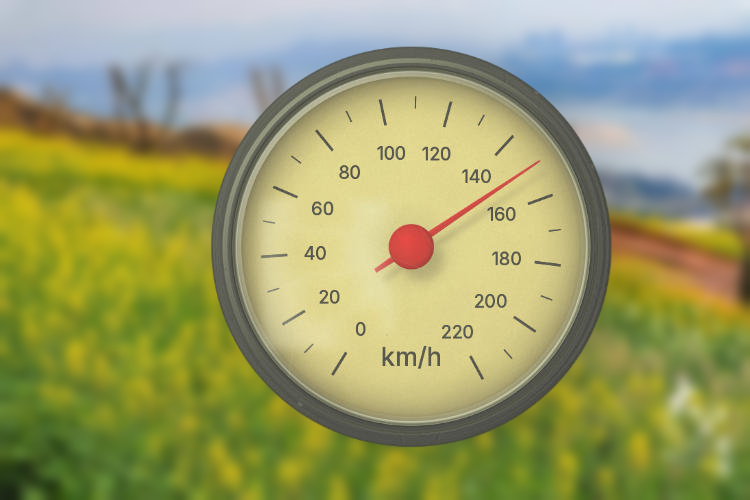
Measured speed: 150 km/h
